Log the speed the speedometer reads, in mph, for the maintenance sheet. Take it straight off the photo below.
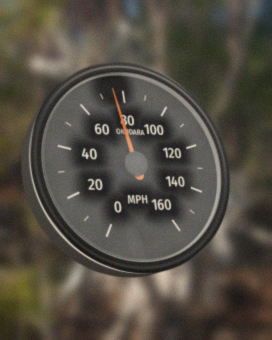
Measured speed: 75 mph
